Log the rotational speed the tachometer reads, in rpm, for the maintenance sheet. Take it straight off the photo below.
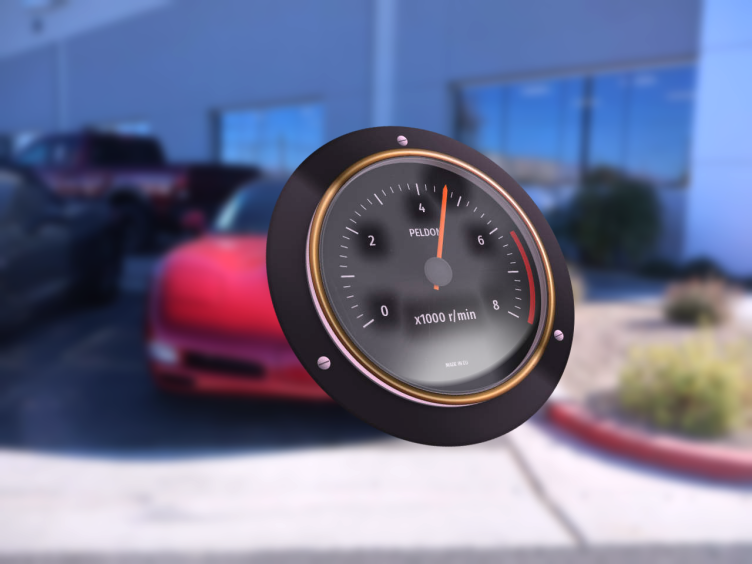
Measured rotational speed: 4600 rpm
